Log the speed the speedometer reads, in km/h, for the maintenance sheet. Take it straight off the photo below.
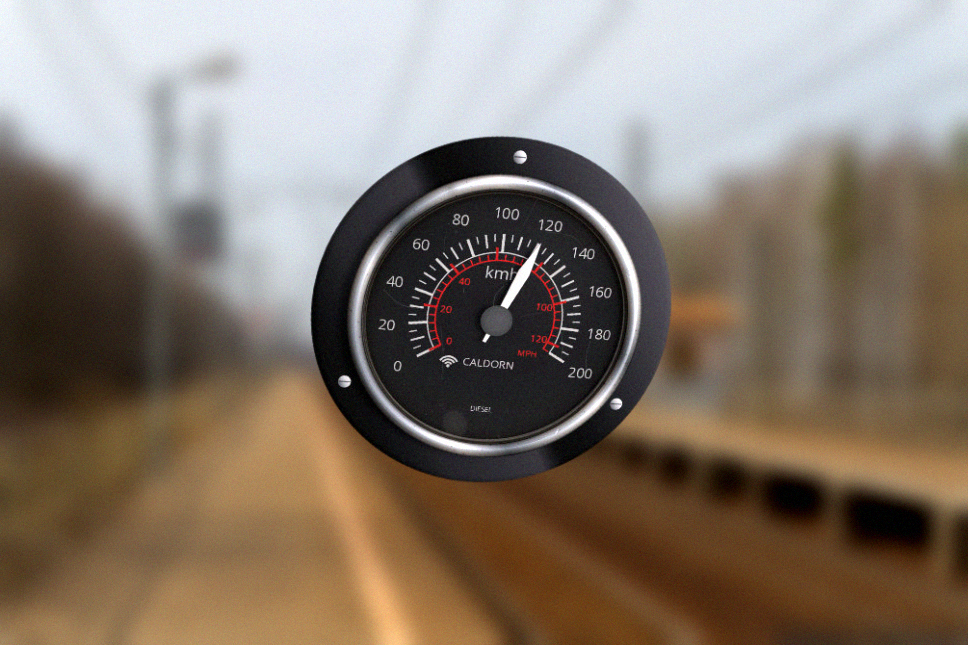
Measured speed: 120 km/h
